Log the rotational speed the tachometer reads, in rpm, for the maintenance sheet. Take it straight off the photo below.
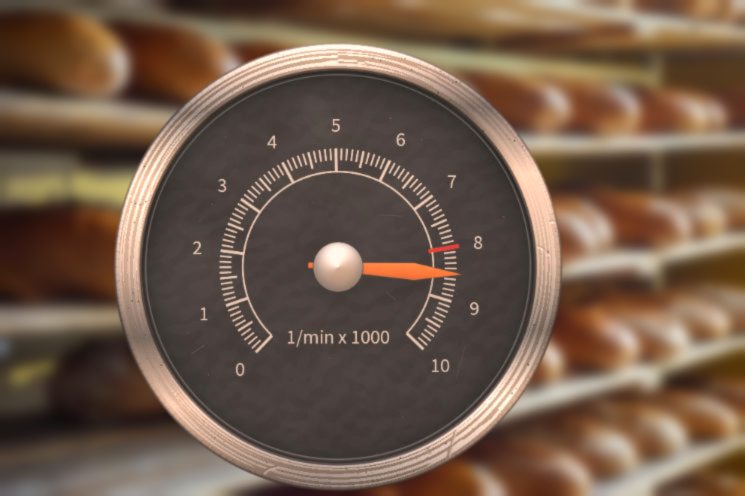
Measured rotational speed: 8500 rpm
